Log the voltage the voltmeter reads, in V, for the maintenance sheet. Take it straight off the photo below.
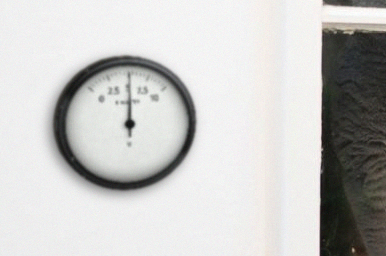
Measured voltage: 5 V
